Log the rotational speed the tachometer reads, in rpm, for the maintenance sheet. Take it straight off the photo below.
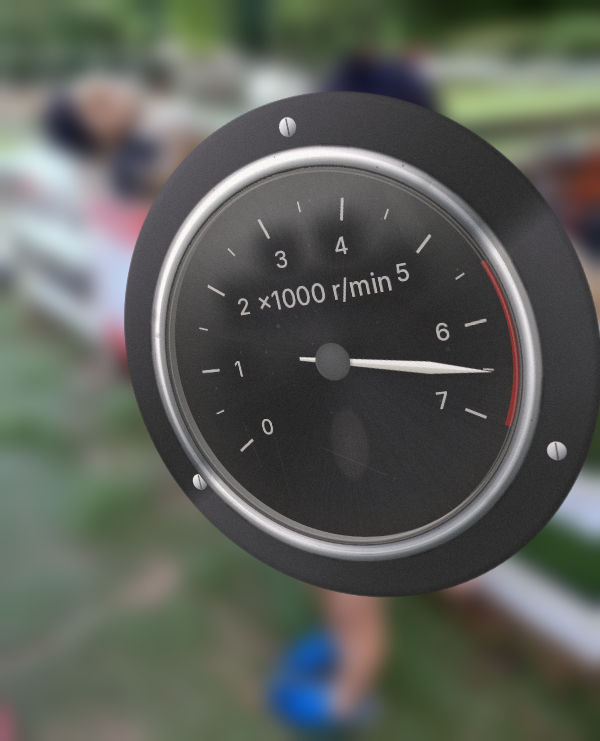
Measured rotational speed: 6500 rpm
